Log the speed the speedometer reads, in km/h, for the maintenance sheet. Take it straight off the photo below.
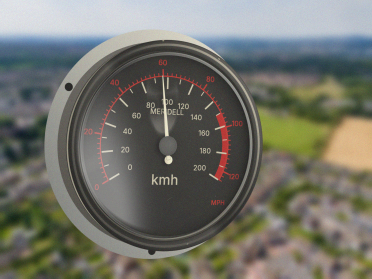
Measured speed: 95 km/h
